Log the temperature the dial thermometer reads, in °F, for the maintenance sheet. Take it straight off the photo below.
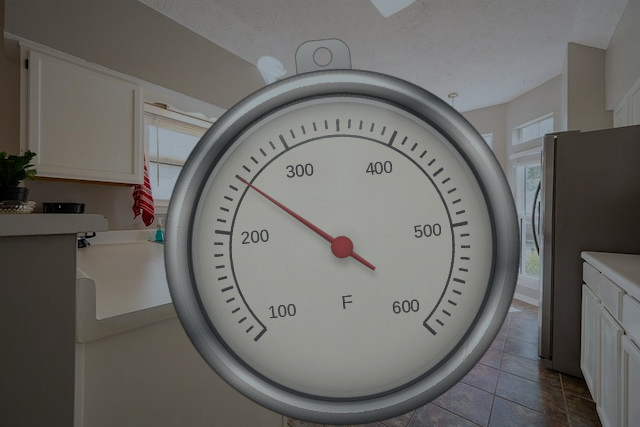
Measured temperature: 250 °F
